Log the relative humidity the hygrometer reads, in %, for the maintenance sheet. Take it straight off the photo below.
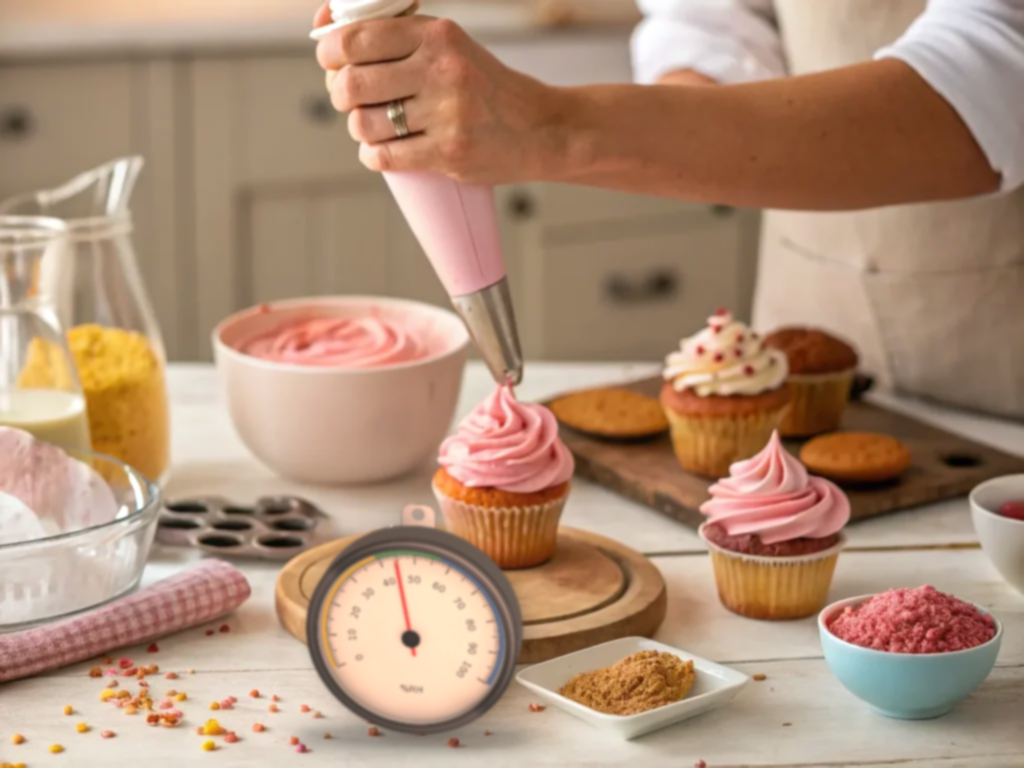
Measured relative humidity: 45 %
